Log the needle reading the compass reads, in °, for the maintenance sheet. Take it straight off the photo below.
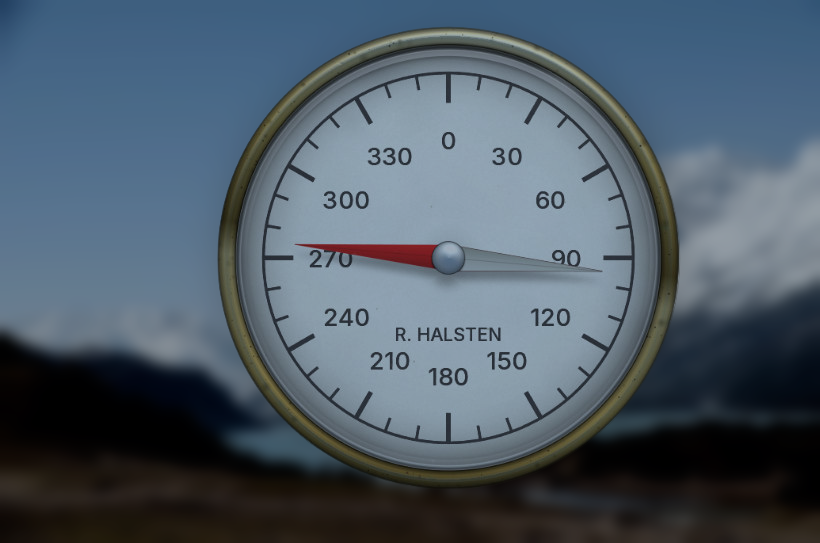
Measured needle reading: 275 °
